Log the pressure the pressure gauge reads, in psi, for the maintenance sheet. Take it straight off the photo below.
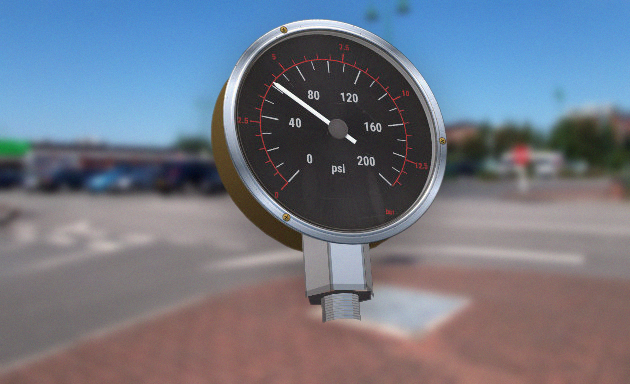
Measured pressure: 60 psi
